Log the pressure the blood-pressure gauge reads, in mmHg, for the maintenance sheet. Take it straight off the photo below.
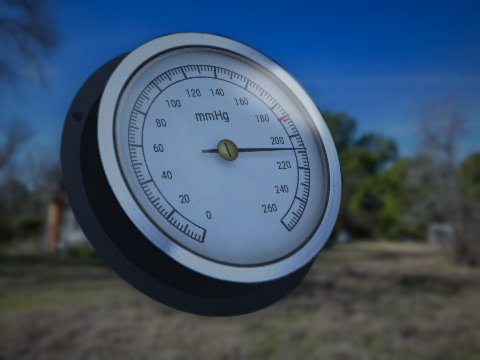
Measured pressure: 210 mmHg
